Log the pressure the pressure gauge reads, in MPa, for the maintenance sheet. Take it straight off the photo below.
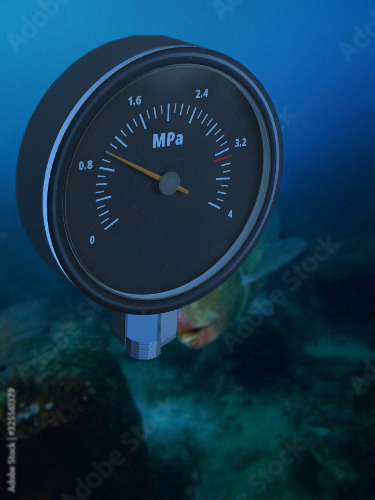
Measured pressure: 1 MPa
